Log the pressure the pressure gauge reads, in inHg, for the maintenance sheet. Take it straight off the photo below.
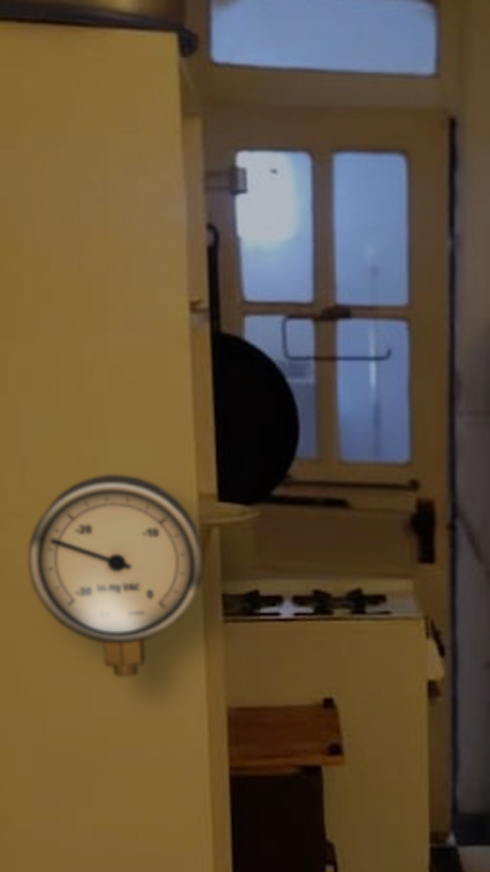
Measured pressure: -23 inHg
